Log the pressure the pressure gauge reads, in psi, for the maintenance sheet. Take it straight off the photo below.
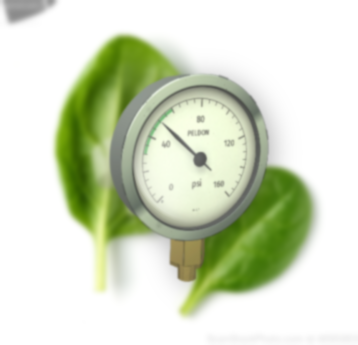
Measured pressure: 50 psi
